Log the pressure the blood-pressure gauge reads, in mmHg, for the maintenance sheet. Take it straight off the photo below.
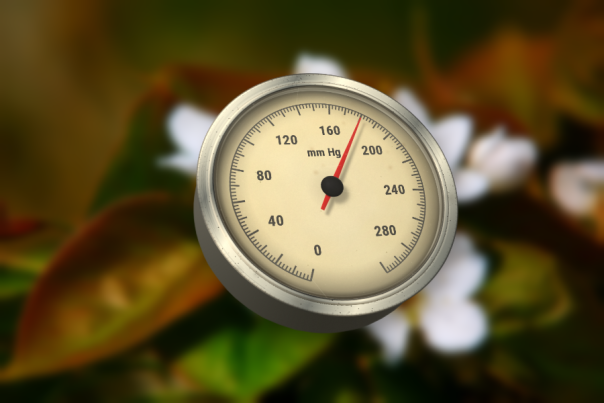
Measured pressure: 180 mmHg
